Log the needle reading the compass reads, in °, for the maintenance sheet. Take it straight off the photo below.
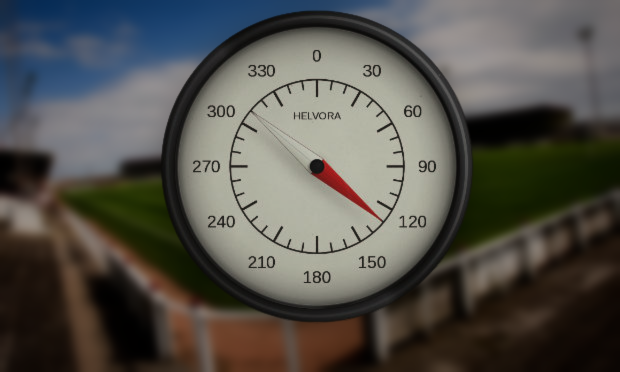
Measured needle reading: 130 °
